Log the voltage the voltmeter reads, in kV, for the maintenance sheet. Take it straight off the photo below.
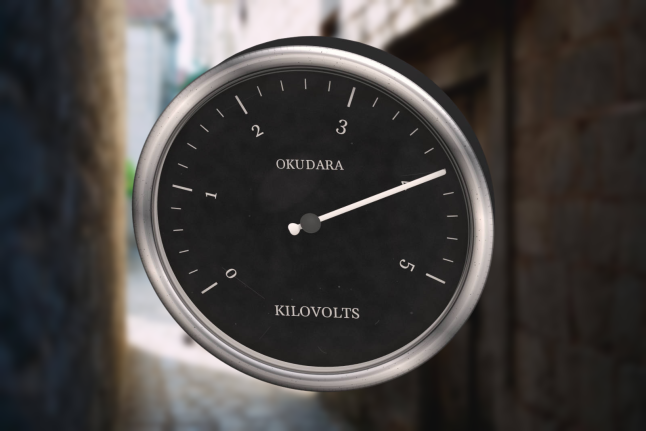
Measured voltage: 4 kV
